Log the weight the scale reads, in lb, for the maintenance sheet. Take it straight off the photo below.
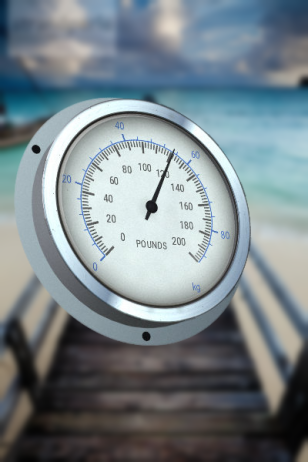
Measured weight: 120 lb
